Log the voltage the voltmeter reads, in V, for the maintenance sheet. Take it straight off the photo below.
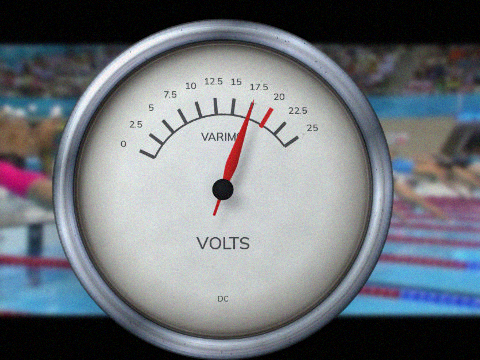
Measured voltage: 17.5 V
